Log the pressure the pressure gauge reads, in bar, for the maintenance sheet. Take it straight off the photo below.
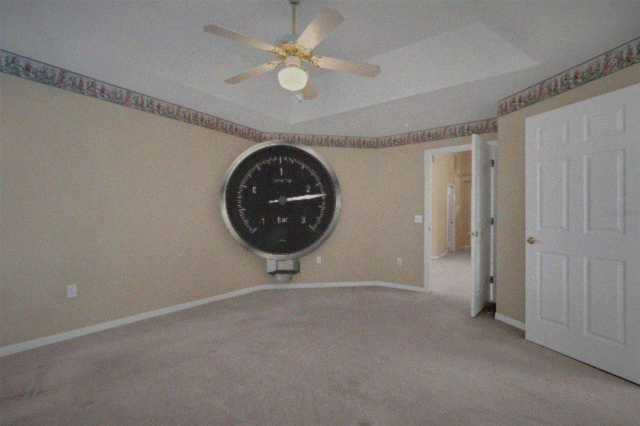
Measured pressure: 2.25 bar
